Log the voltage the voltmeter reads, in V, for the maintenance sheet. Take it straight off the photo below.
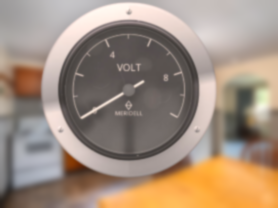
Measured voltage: 0 V
